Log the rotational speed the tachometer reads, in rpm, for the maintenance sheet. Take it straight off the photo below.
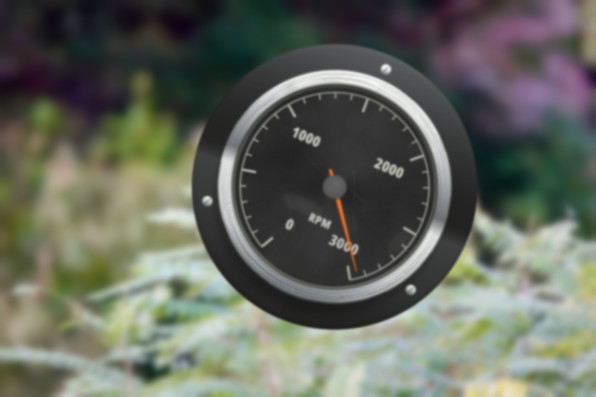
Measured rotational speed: 2950 rpm
